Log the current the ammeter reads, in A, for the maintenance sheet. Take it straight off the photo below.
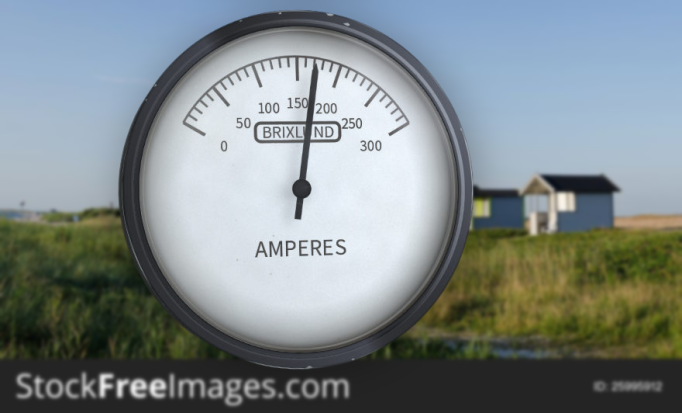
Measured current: 170 A
